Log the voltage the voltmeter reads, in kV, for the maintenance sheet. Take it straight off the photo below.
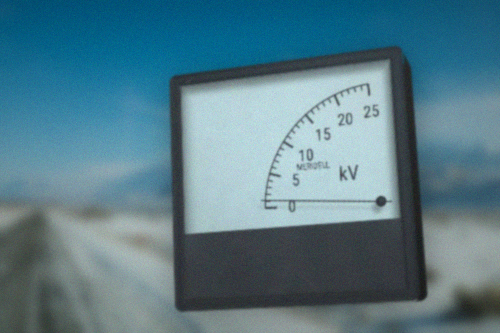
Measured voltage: 1 kV
